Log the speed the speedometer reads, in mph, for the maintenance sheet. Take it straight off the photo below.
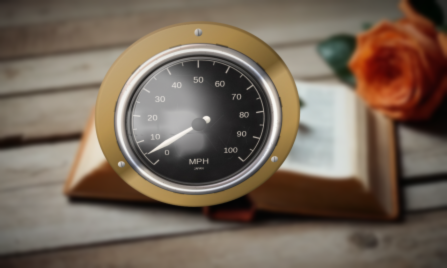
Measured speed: 5 mph
